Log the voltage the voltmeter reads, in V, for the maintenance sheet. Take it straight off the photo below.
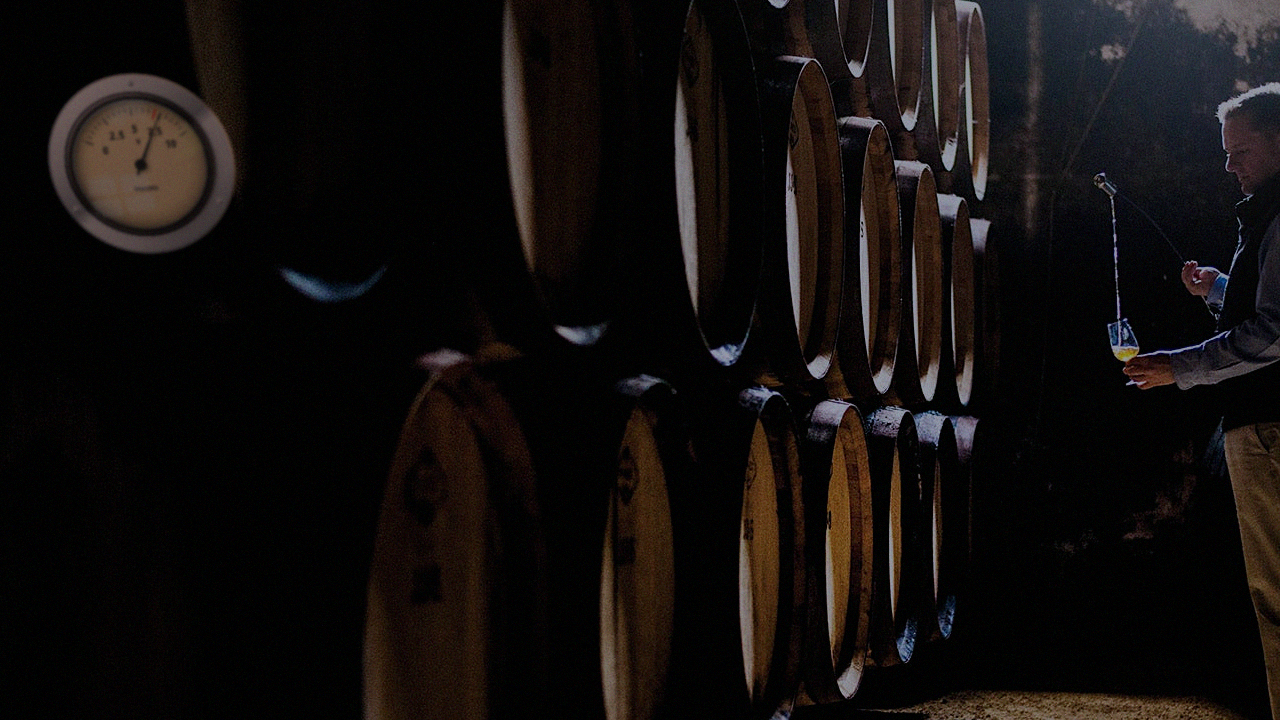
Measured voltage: 7.5 V
